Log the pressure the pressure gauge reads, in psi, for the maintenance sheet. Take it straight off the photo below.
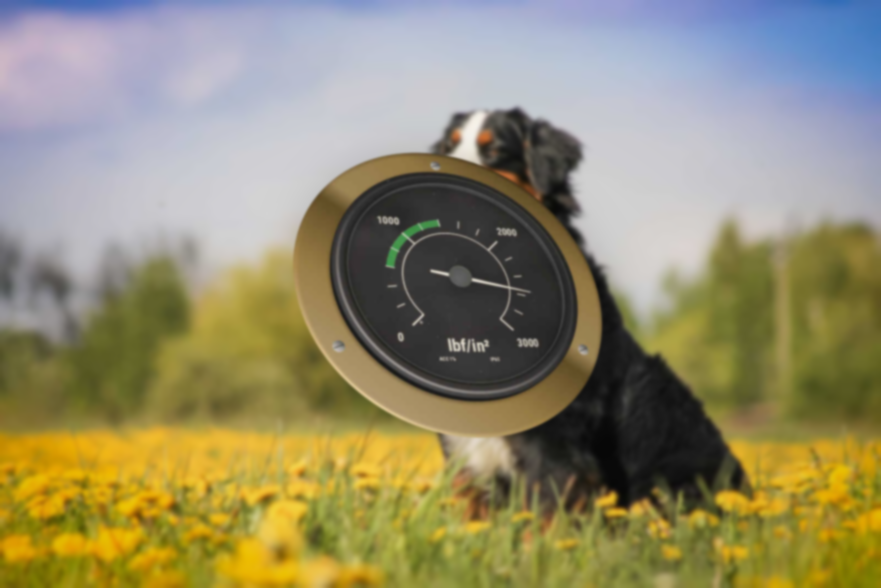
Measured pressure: 2600 psi
